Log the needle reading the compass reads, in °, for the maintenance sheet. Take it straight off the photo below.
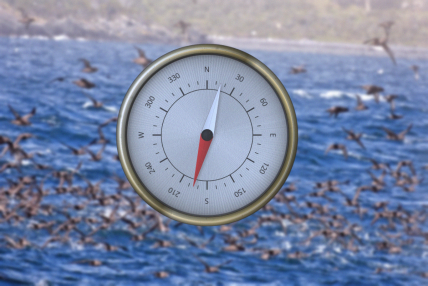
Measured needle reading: 195 °
